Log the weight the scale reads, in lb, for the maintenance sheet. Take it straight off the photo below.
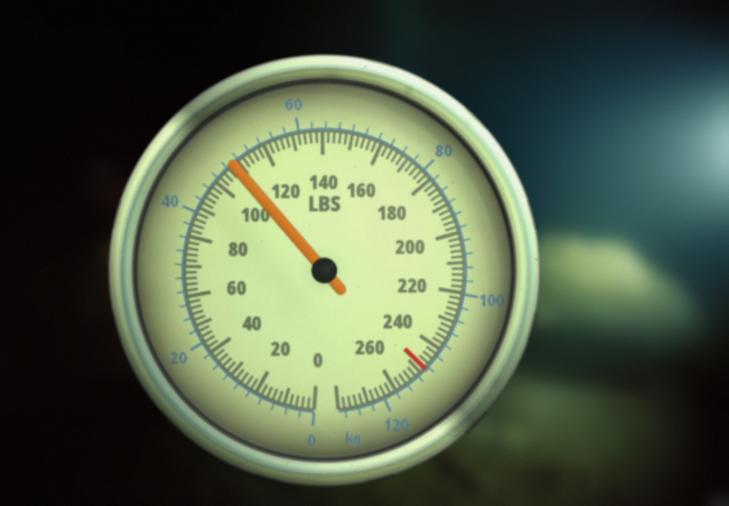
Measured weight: 108 lb
